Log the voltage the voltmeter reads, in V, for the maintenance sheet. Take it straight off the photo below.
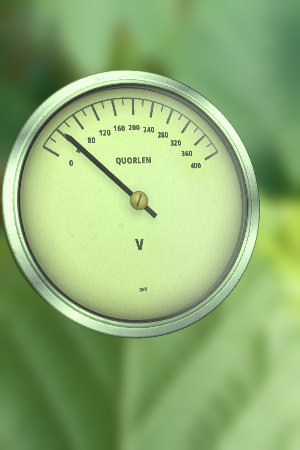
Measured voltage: 40 V
